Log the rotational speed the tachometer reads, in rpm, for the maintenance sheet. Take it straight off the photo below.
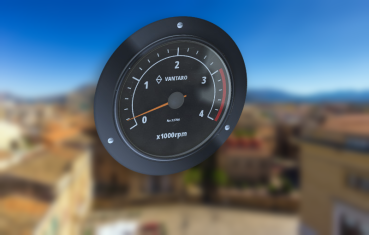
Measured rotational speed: 200 rpm
